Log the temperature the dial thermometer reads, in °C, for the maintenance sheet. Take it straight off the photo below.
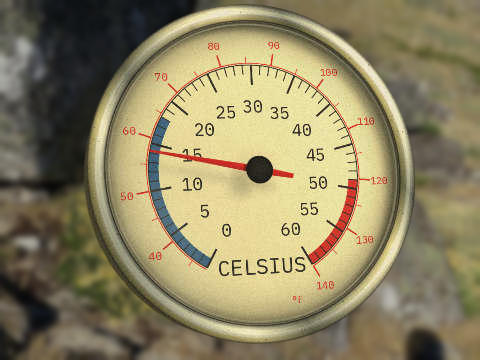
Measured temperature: 14 °C
